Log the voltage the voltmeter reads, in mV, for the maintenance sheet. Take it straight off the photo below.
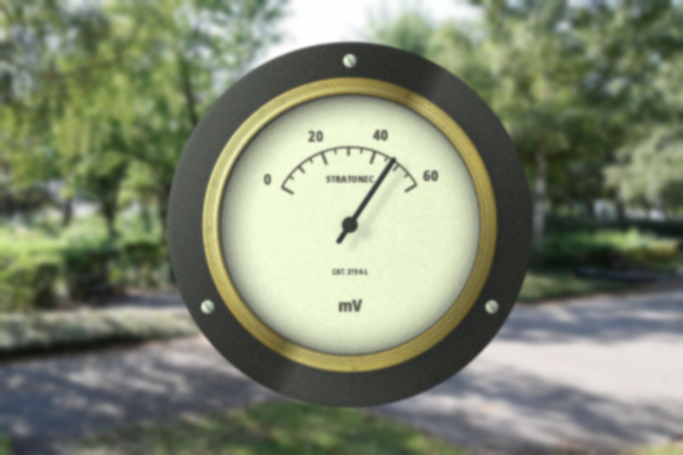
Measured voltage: 47.5 mV
